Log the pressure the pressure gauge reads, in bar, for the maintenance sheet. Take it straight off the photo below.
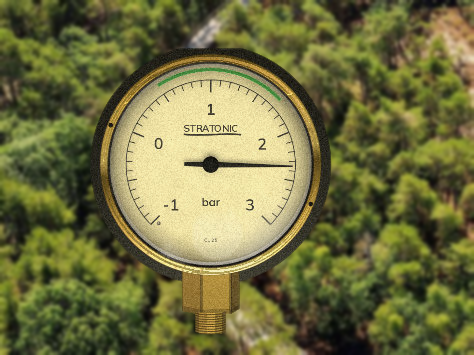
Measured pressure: 2.35 bar
